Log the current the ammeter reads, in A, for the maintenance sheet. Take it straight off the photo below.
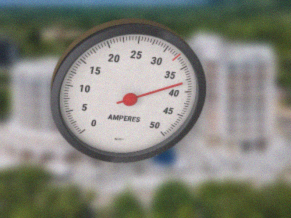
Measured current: 37.5 A
